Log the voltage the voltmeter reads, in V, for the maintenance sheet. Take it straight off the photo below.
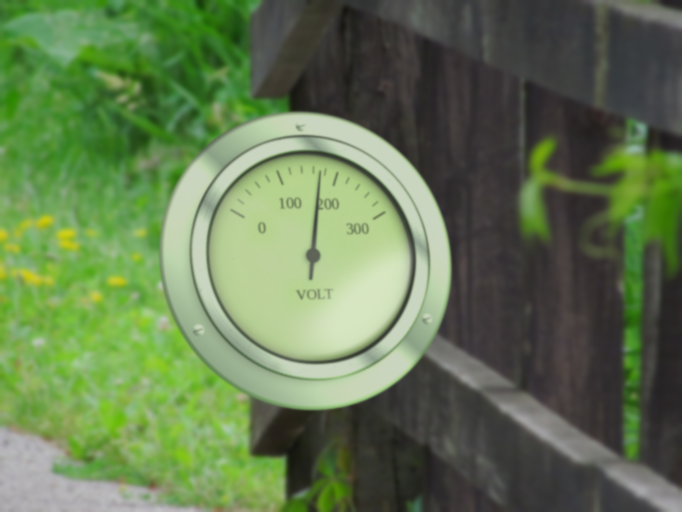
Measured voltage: 170 V
